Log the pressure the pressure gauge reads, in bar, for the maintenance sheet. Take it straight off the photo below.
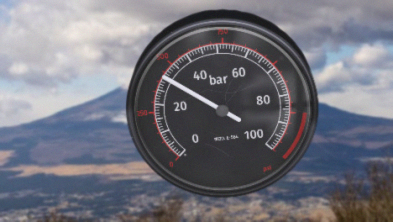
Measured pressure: 30 bar
